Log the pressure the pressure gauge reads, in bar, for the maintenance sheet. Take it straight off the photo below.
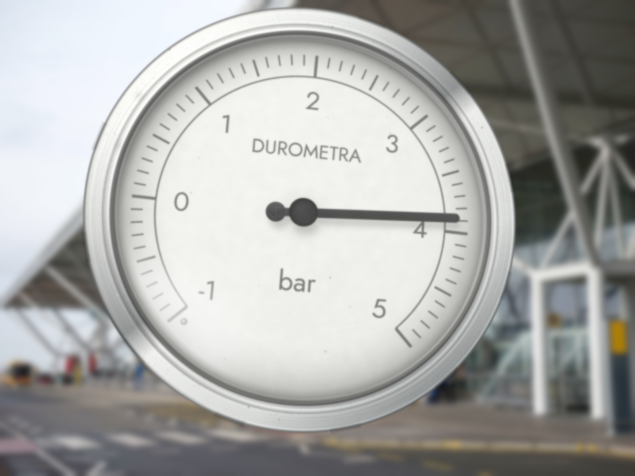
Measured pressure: 3.9 bar
